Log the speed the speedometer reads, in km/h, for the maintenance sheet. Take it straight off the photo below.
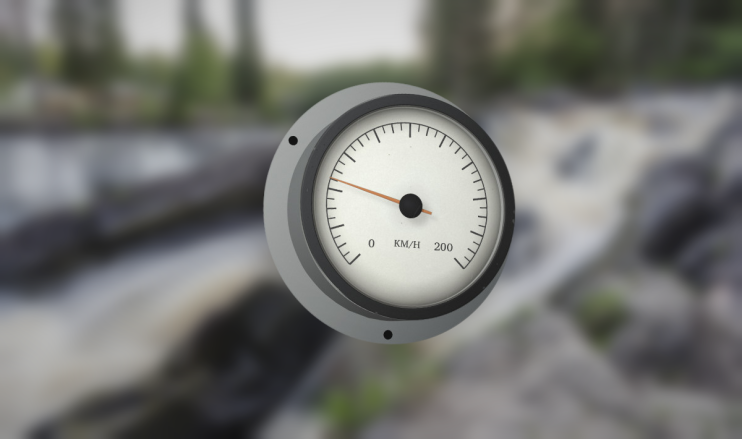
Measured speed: 45 km/h
